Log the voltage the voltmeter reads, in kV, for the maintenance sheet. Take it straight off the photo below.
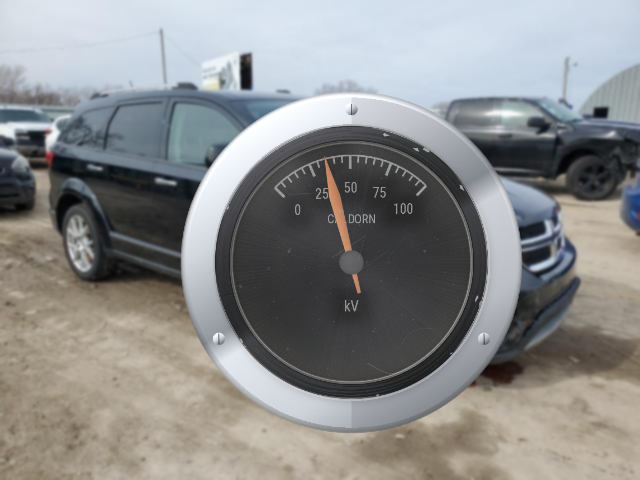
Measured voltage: 35 kV
